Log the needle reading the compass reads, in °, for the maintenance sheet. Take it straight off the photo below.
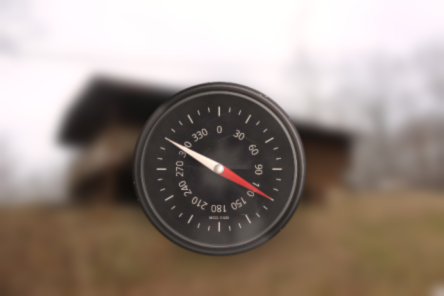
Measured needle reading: 120 °
